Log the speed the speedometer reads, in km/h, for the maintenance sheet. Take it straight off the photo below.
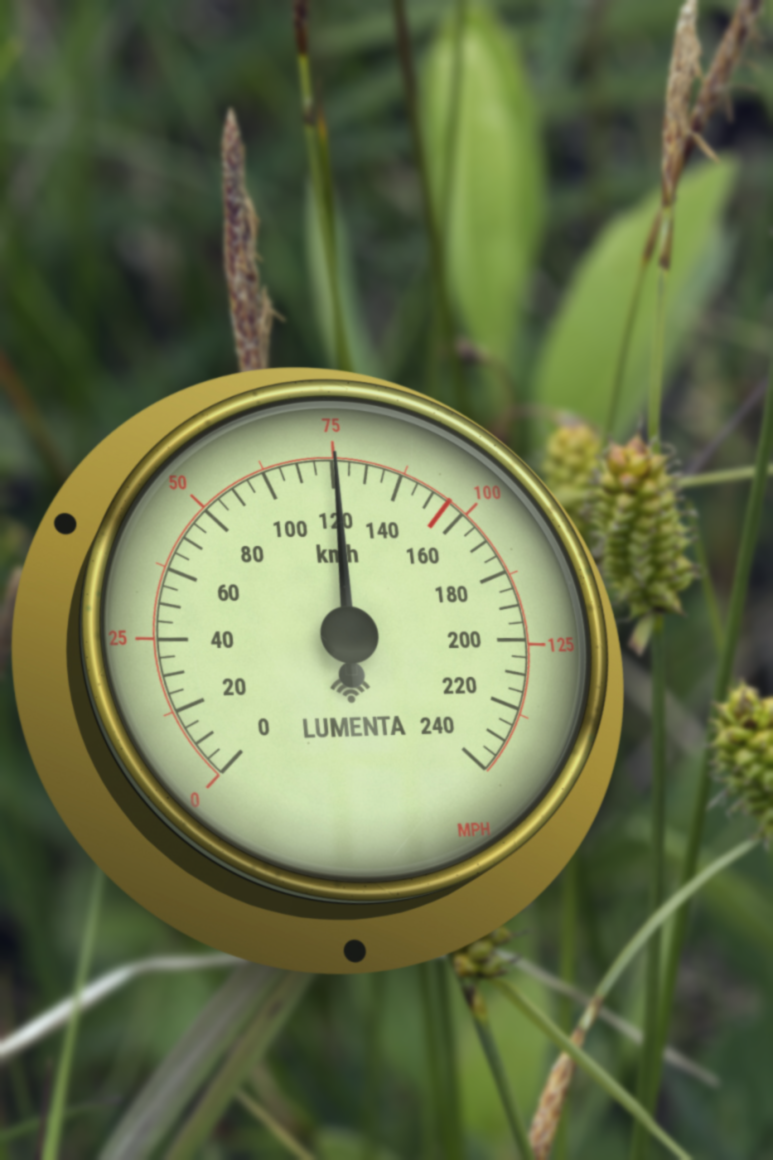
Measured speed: 120 km/h
